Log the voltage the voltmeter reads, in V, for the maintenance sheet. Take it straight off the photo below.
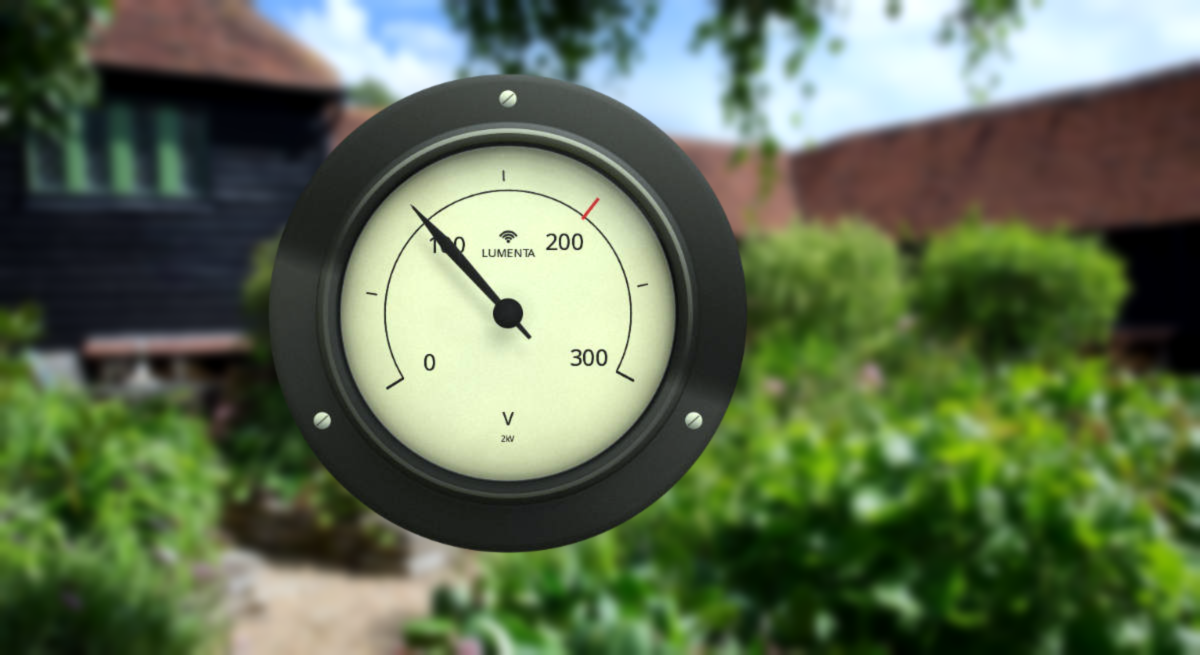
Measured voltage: 100 V
